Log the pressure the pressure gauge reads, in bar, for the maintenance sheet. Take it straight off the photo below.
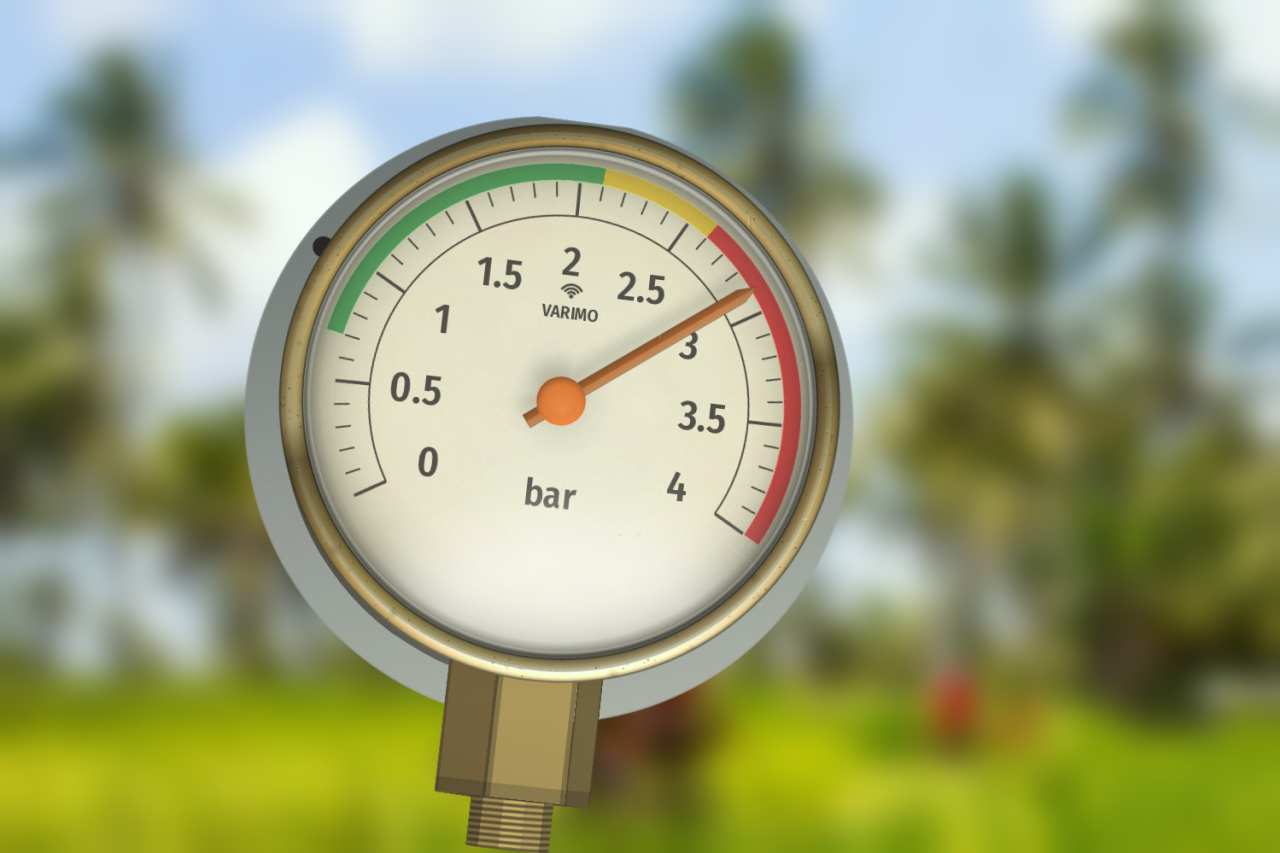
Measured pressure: 2.9 bar
